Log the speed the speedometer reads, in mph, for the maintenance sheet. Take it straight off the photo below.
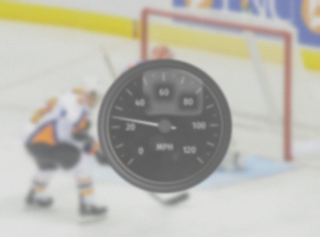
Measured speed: 25 mph
